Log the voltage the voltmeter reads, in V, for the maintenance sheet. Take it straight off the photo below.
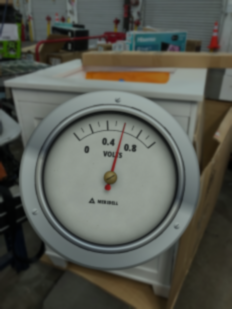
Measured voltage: 0.6 V
